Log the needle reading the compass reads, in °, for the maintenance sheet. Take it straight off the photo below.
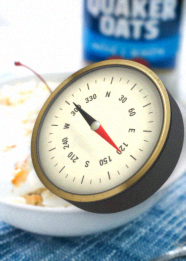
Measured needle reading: 125 °
